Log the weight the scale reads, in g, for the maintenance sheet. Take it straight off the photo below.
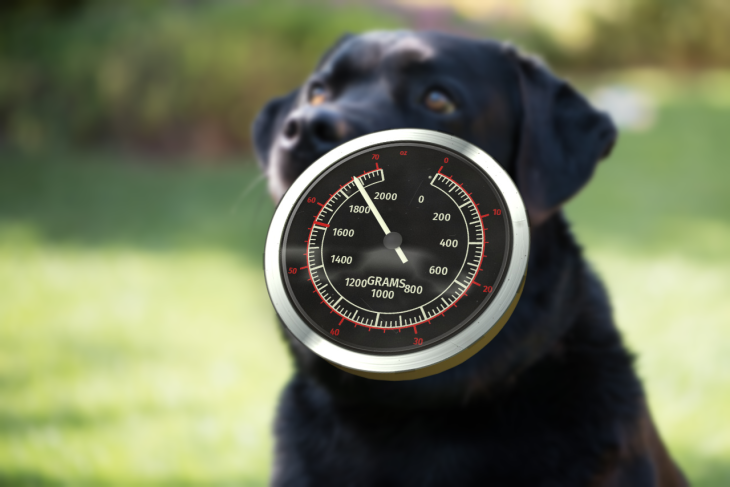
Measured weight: 1880 g
